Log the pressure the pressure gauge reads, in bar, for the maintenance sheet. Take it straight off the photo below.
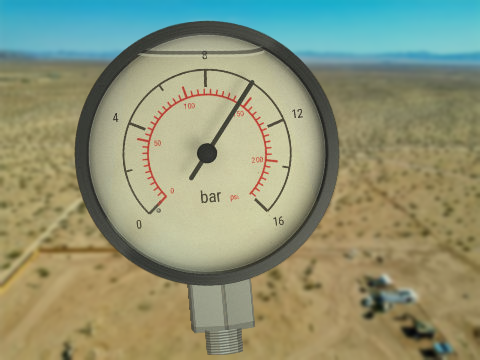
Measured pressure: 10 bar
